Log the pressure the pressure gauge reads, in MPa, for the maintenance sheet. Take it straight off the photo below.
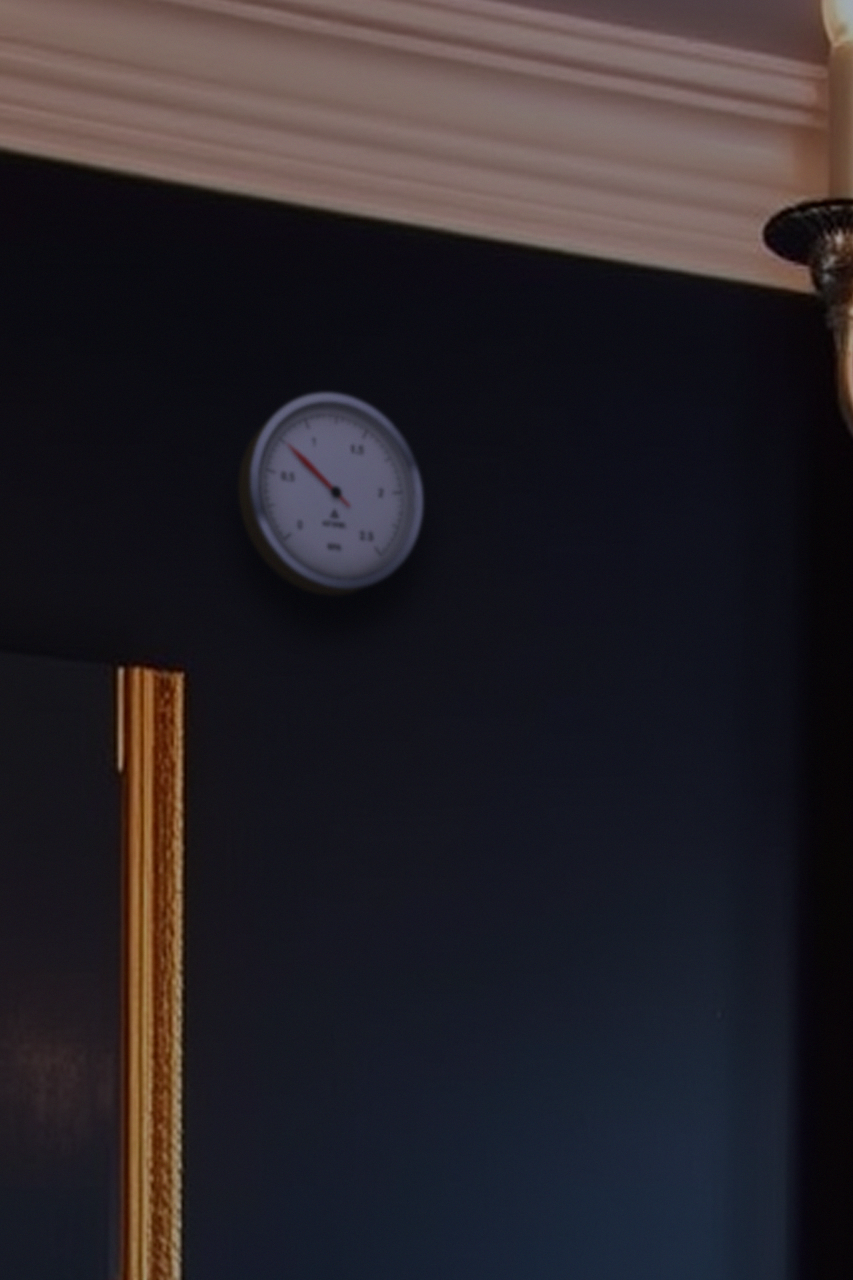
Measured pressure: 0.75 MPa
